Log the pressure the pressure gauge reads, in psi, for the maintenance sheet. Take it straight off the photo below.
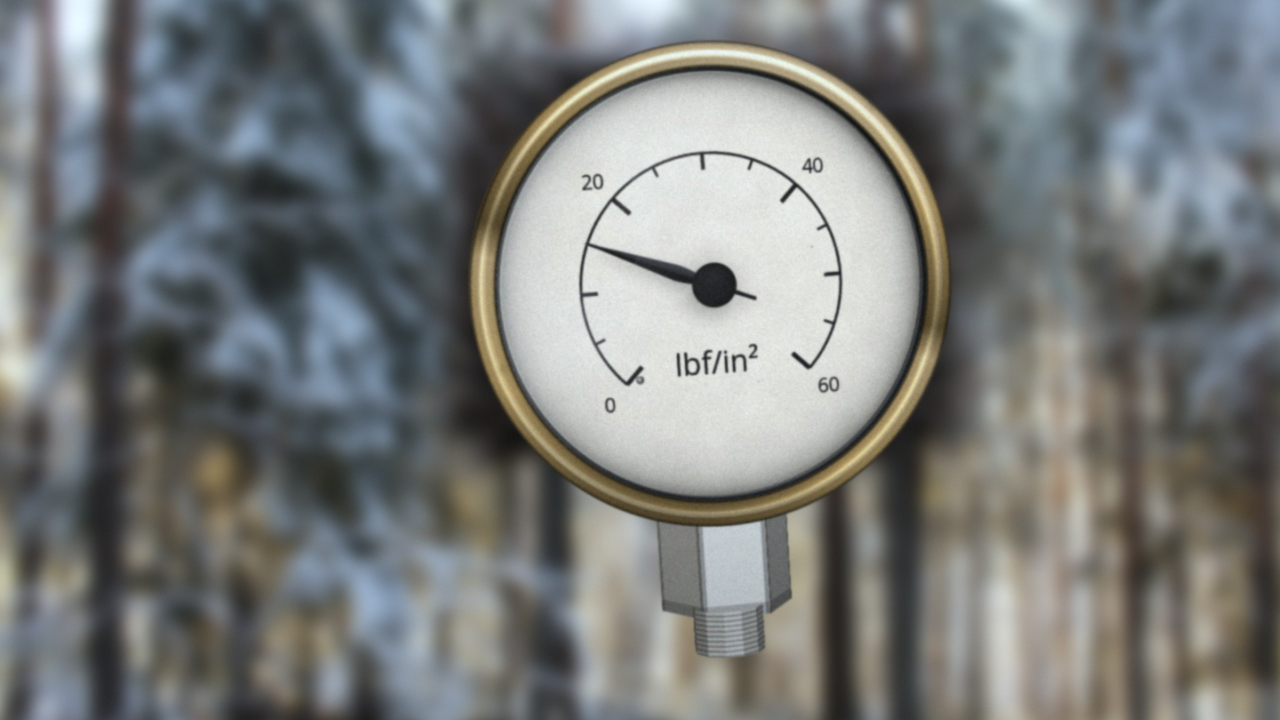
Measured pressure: 15 psi
